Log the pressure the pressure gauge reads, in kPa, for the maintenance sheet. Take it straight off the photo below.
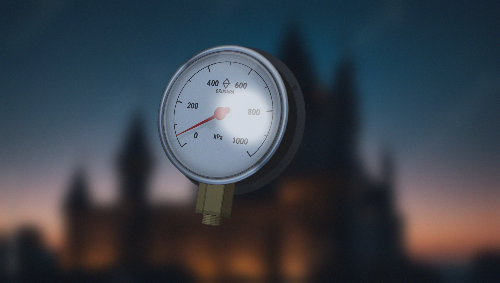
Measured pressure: 50 kPa
